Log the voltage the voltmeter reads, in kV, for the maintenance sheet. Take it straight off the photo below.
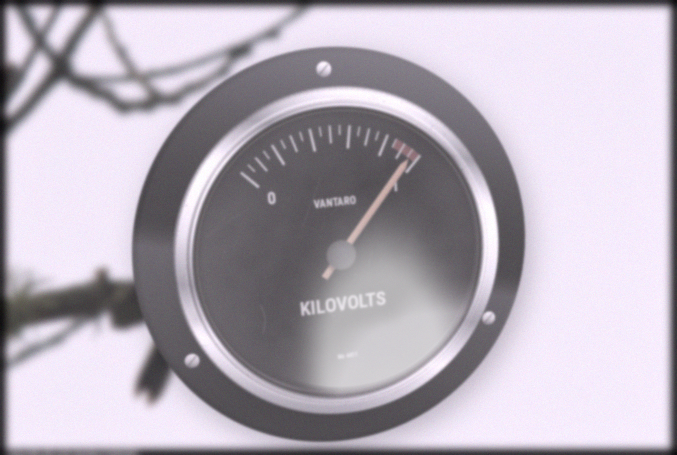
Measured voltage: 0.95 kV
